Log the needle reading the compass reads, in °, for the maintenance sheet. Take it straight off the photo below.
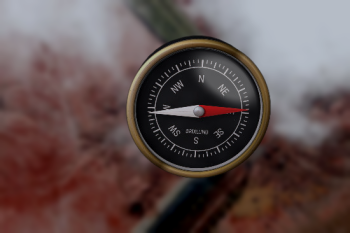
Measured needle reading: 85 °
